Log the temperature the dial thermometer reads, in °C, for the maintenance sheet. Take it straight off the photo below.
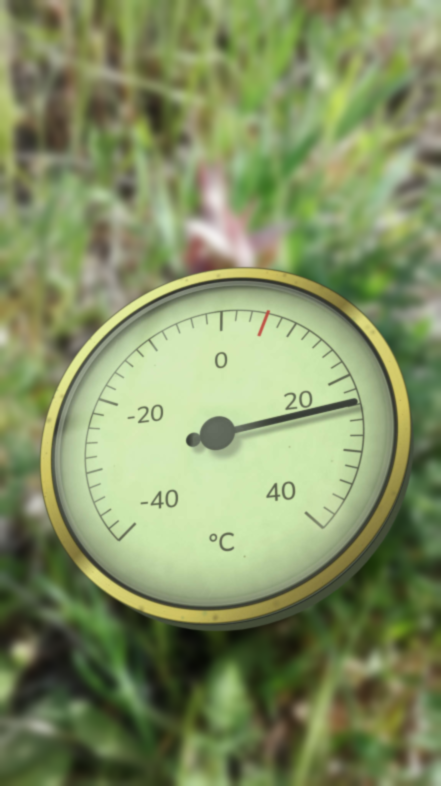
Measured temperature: 24 °C
